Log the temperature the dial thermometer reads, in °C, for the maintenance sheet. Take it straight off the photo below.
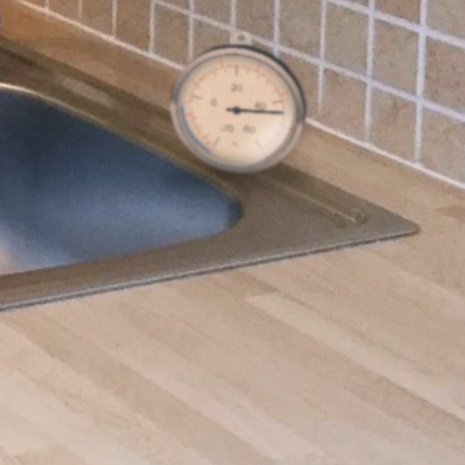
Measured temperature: 44 °C
